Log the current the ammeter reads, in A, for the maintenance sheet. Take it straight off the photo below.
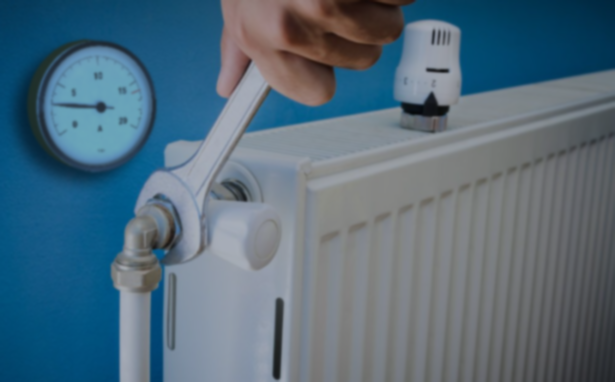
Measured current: 3 A
